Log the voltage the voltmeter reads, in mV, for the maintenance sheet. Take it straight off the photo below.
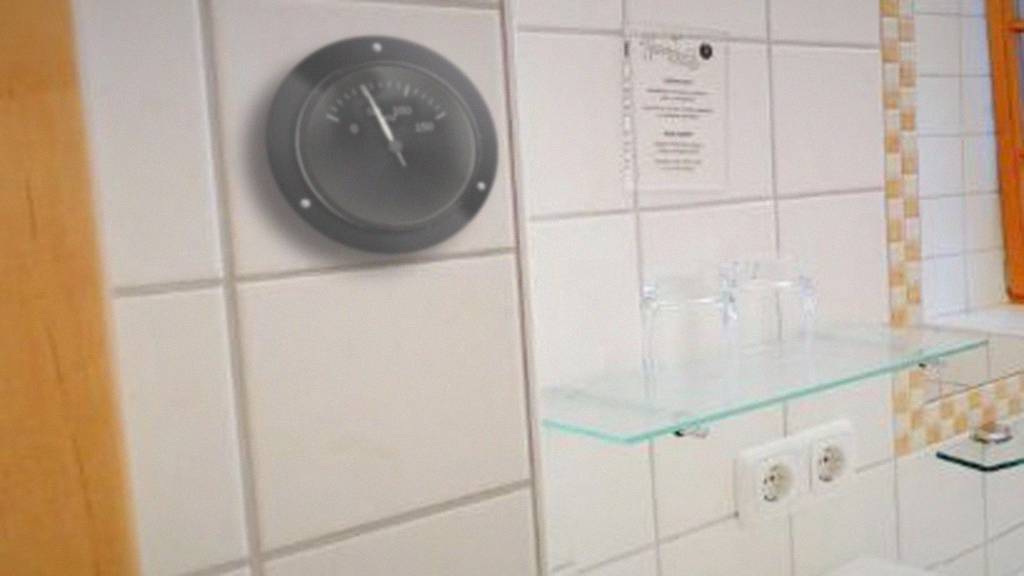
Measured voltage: 50 mV
